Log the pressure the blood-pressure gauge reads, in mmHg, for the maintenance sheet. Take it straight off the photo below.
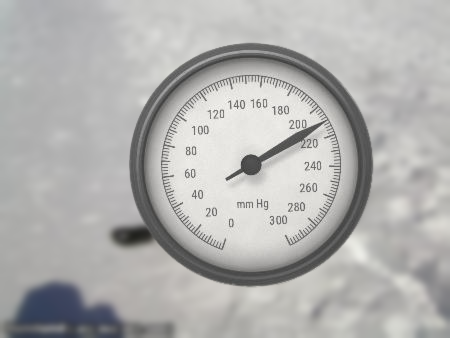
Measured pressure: 210 mmHg
